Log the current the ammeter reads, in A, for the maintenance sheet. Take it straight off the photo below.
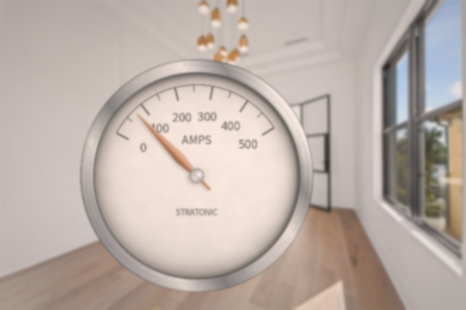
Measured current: 75 A
